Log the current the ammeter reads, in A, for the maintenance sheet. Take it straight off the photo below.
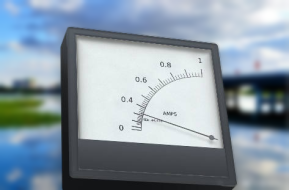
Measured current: 0.3 A
